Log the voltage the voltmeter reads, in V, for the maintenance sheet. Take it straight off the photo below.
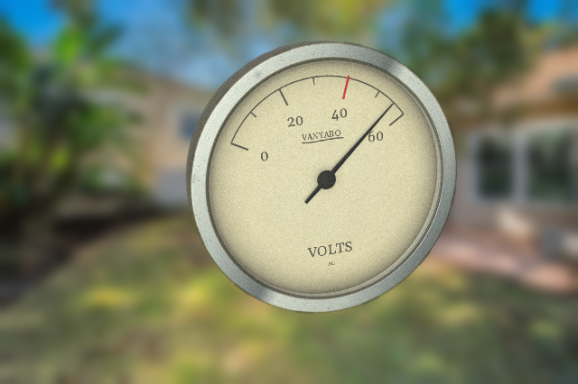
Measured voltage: 55 V
